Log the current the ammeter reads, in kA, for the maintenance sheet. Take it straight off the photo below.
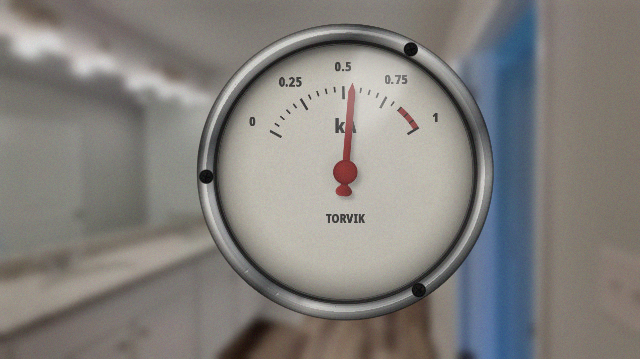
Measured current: 0.55 kA
